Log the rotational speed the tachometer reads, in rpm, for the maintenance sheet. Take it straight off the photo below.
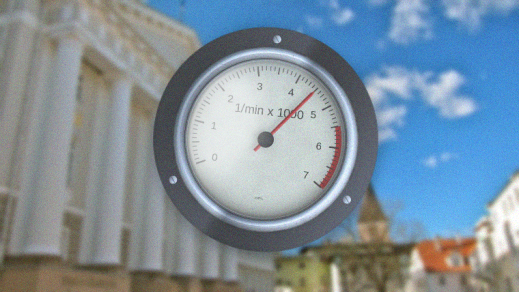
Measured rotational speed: 4500 rpm
